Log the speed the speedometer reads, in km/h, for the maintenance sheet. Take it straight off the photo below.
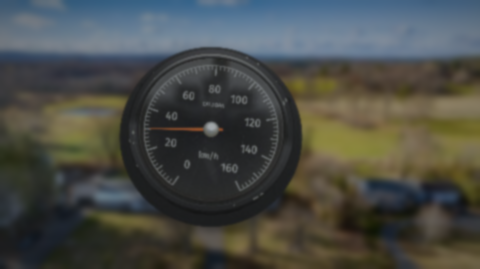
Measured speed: 30 km/h
